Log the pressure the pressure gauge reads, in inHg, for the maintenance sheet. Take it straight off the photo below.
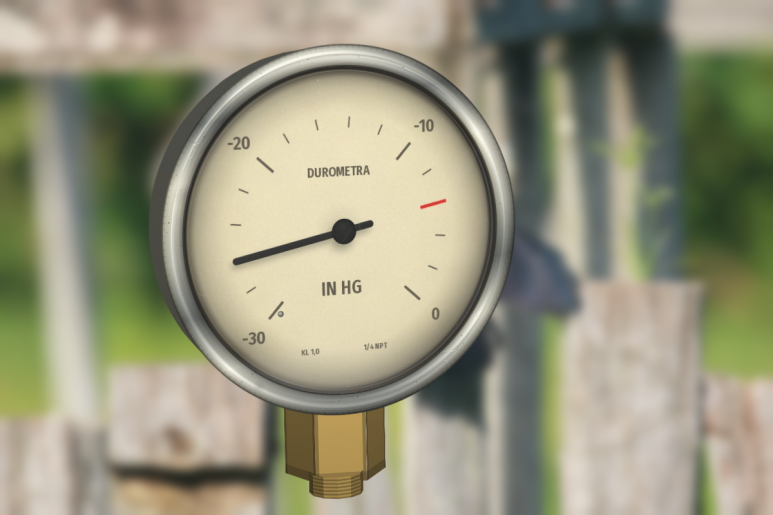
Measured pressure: -26 inHg
